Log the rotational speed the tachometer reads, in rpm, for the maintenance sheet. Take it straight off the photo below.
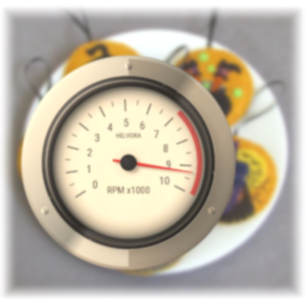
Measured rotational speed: 9250 rpm
